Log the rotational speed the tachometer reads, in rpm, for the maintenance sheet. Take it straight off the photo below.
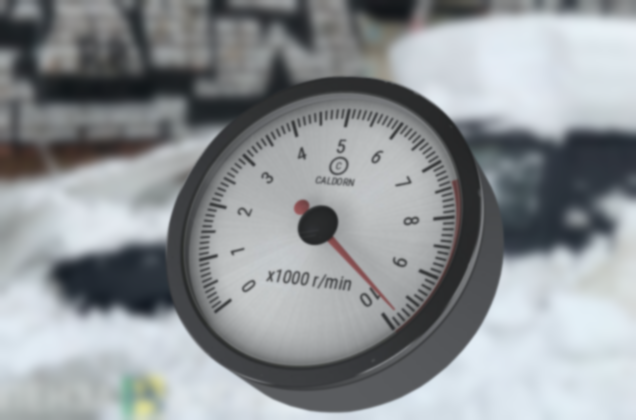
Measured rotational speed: 9800 rpm
